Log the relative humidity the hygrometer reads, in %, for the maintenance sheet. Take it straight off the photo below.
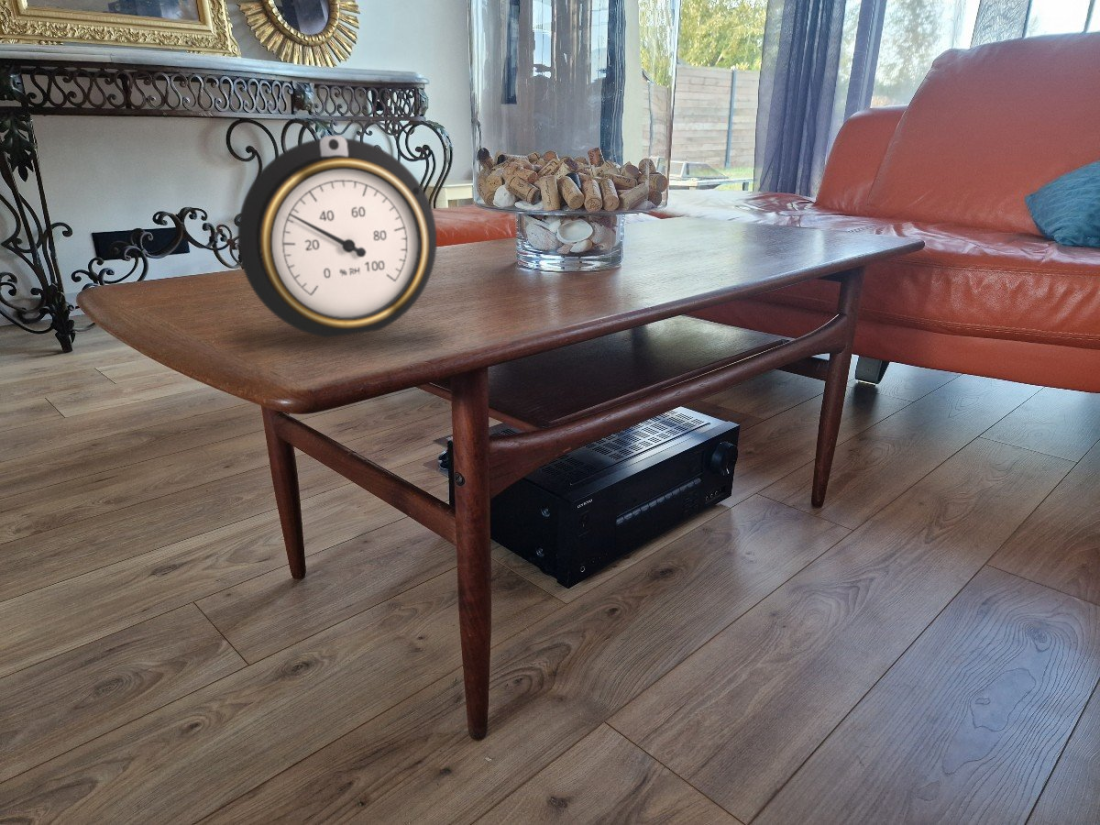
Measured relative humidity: 30 %
